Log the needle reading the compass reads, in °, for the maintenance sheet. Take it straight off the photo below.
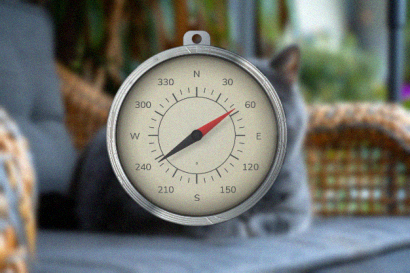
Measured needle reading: 55 °
